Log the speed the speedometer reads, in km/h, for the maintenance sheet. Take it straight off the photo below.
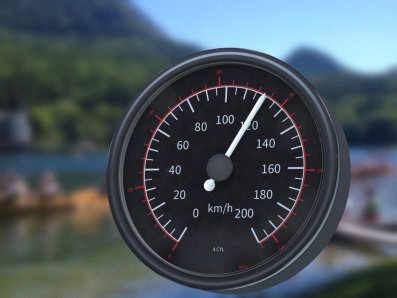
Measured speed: 120 km/h
